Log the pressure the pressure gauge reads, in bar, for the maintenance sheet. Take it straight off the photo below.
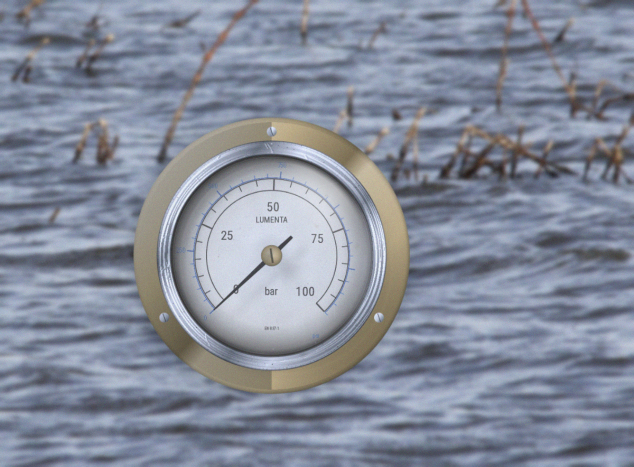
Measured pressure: 0 bar
